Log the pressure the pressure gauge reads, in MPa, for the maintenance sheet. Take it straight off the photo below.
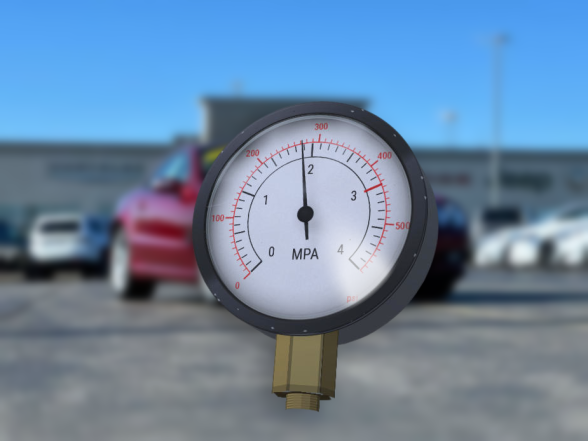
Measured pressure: 1.9 MPa
